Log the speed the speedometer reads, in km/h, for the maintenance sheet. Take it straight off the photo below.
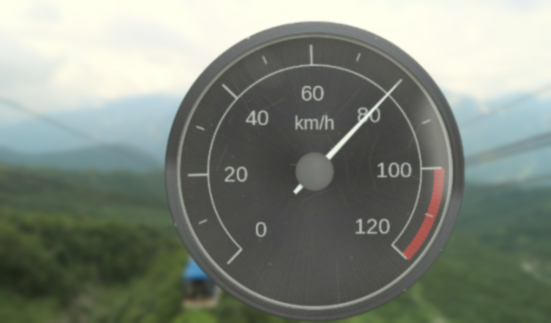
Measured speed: 80 km/h
